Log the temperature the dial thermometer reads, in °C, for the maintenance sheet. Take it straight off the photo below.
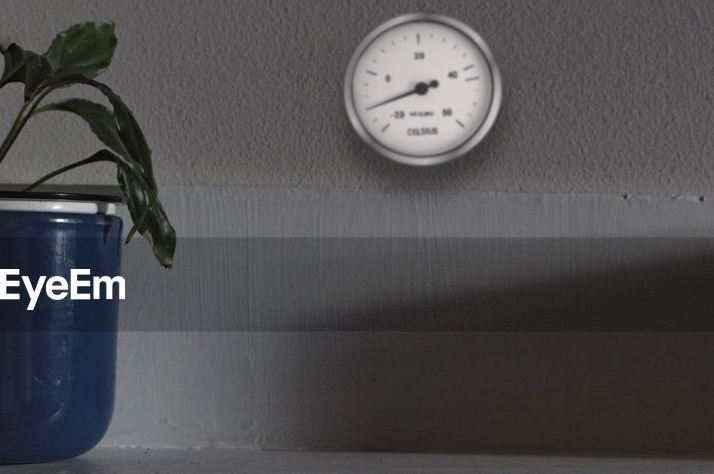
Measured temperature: -12 °C
